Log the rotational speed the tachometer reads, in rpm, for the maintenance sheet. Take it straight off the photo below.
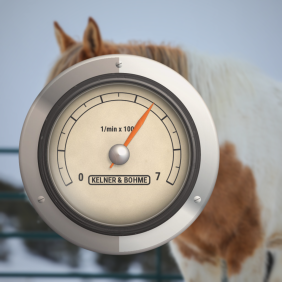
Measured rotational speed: 4500 rpm
